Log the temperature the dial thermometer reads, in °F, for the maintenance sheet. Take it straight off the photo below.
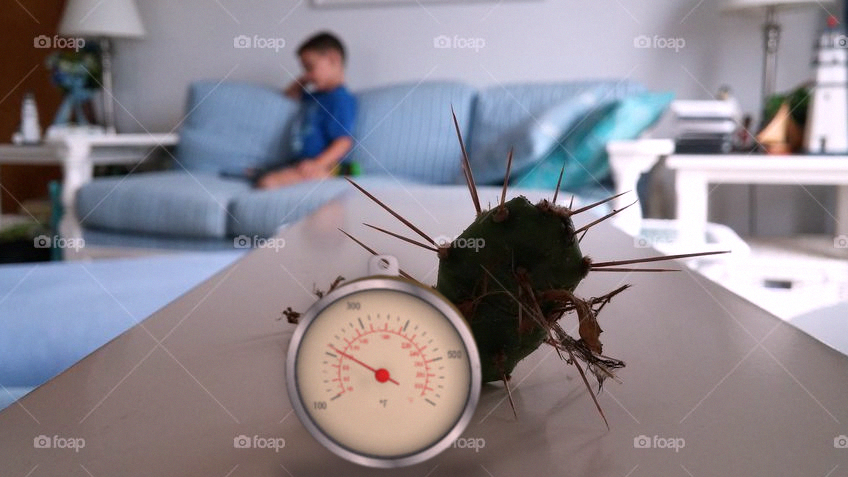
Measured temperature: 220 °F
